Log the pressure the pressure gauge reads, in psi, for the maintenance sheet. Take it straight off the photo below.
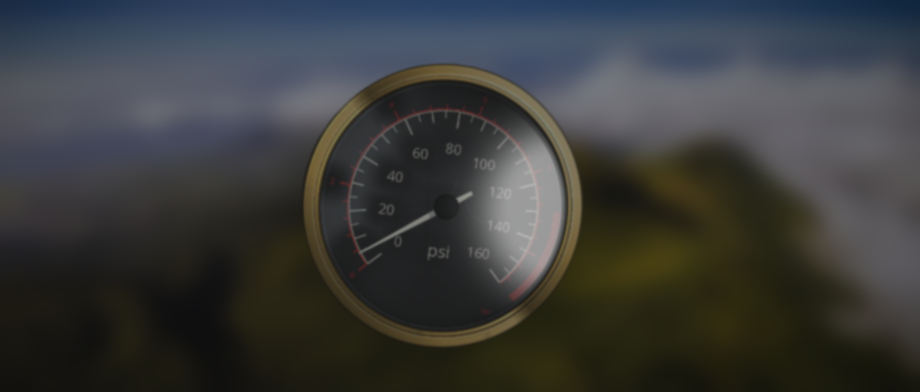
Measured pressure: 5 psi
